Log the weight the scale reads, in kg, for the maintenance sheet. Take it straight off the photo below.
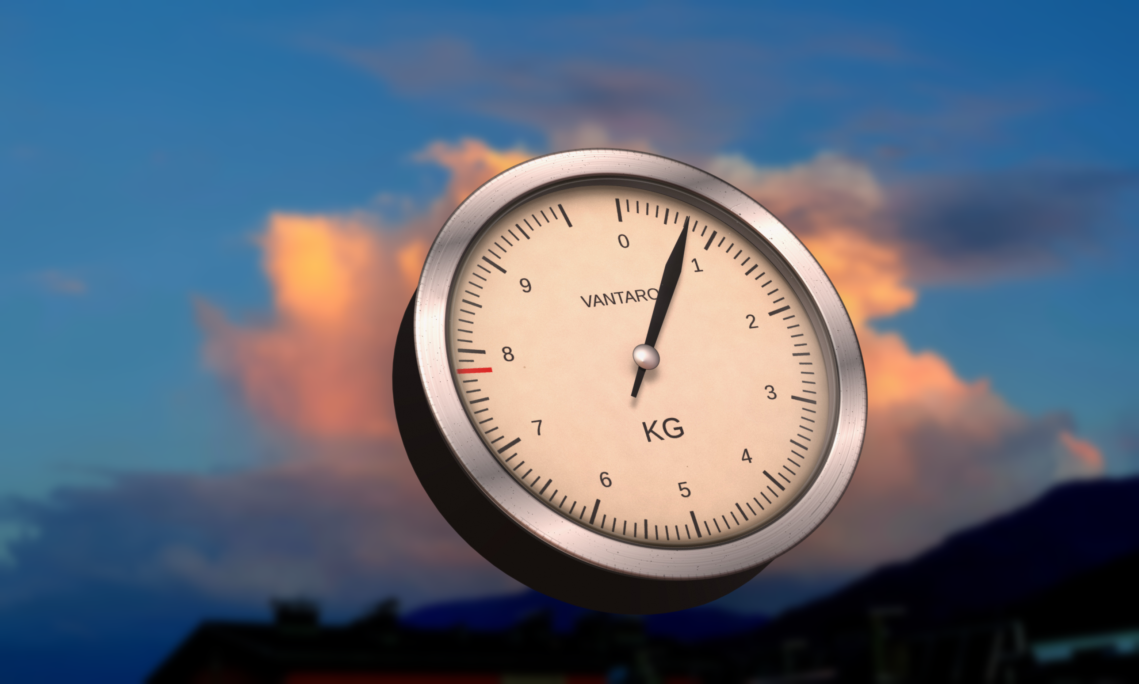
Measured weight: 0.7 kg
